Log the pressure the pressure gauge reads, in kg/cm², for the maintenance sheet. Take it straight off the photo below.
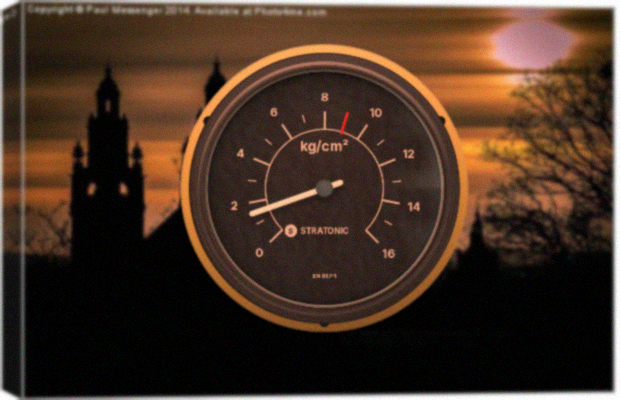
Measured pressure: 1.5 kg/cm²
